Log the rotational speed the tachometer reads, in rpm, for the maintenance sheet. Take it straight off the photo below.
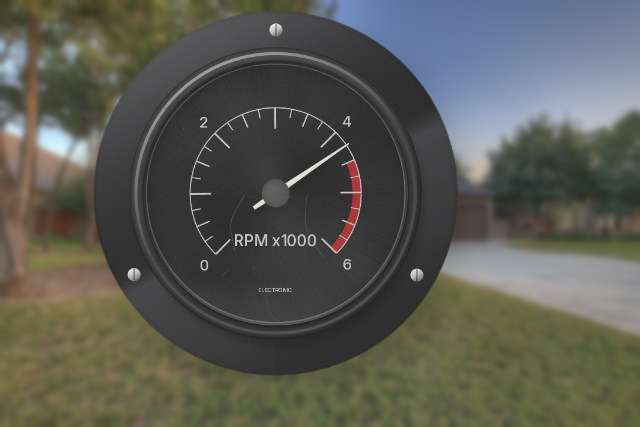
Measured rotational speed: 4250 rpm
